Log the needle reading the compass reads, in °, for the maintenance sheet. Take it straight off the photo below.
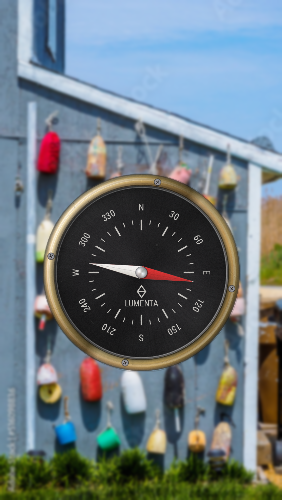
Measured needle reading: 100 °
